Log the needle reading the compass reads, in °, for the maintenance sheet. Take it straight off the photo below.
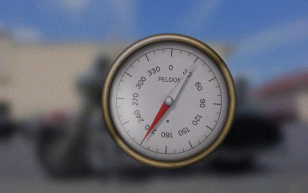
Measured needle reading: 210 °
